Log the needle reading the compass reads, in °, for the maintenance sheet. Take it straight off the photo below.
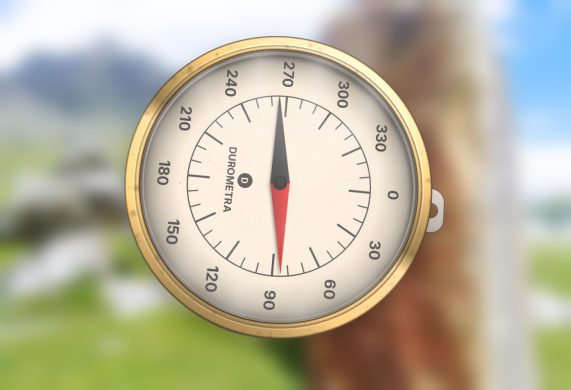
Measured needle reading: 85 °
